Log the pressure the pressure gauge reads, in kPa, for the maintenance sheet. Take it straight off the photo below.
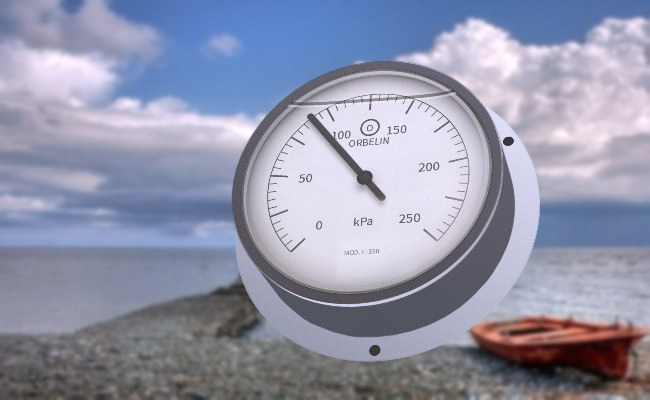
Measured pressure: 90 kPa
